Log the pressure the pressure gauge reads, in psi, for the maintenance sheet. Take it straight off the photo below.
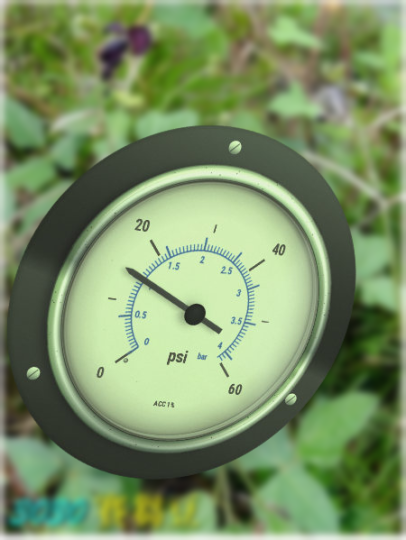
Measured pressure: 15 psi
